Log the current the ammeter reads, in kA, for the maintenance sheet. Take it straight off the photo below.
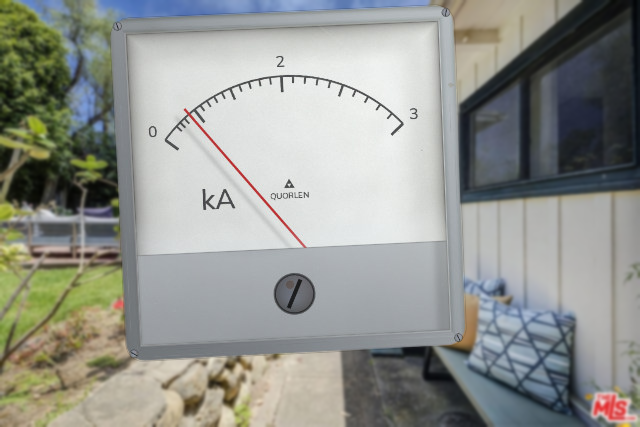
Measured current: 0.9 kA
